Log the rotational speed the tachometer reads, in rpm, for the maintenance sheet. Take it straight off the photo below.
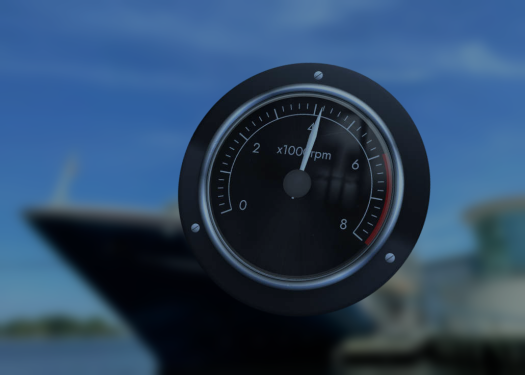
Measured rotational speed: 4200 rpm
